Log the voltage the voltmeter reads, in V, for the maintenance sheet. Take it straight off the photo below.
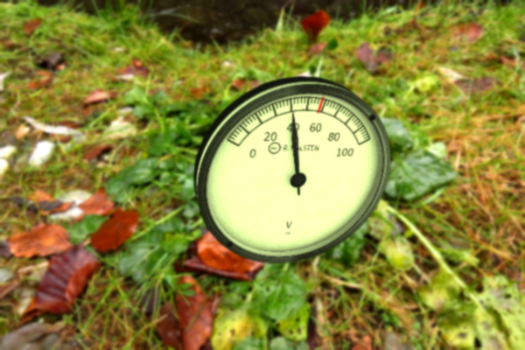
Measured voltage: 40 V
